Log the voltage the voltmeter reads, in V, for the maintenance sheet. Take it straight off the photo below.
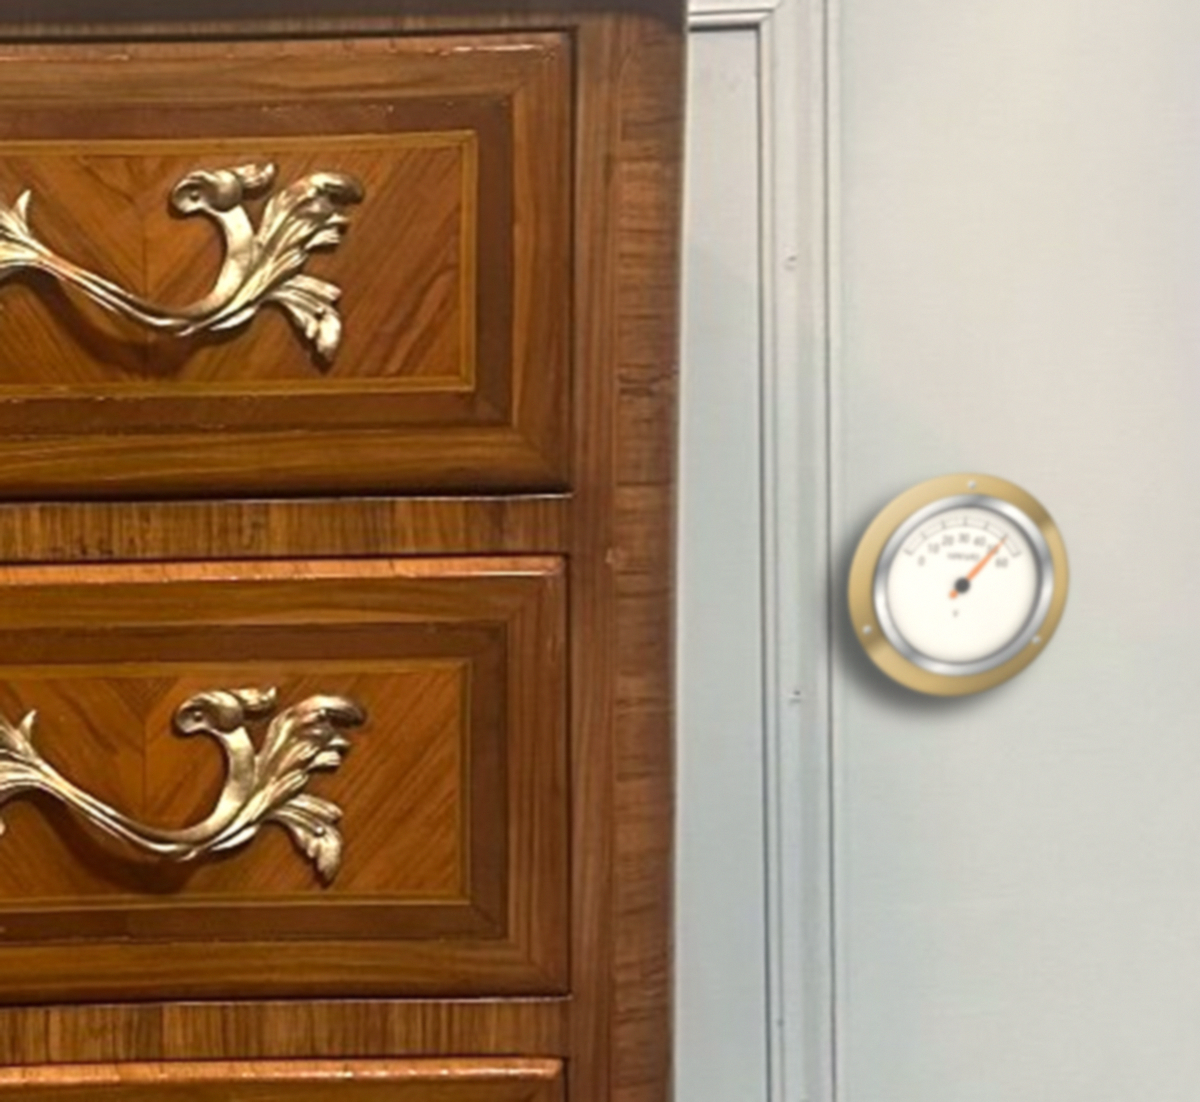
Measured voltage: 50 V
